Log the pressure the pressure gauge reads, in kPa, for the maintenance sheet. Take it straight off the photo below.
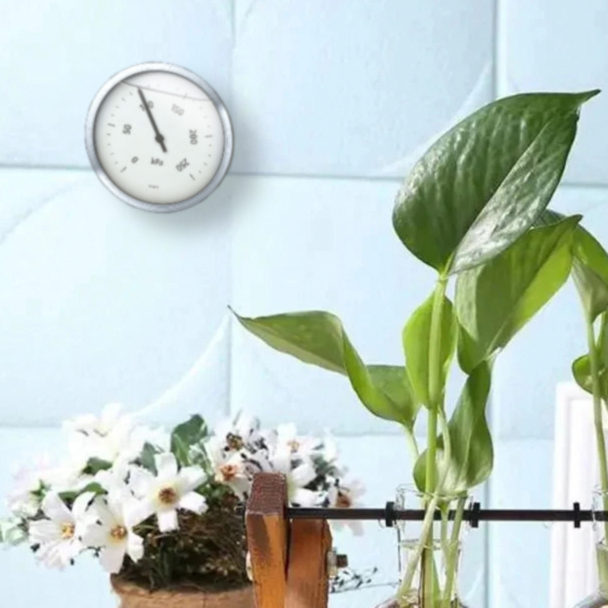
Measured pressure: 100 kPa
